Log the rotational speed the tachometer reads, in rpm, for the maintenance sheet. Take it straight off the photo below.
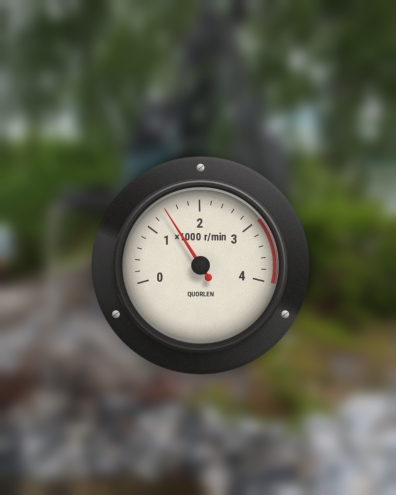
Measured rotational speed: 1400 rpm
